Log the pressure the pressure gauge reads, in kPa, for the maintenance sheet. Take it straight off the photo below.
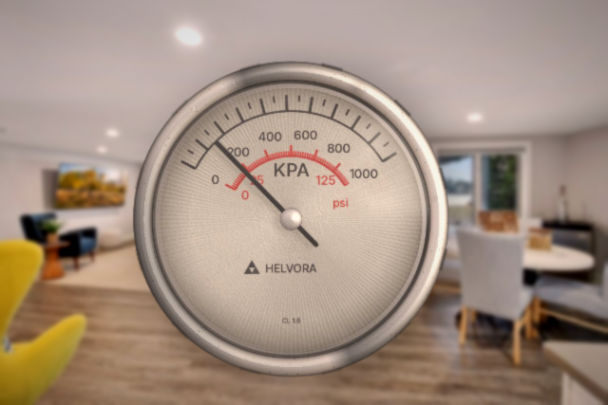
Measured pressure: 150 kPa
